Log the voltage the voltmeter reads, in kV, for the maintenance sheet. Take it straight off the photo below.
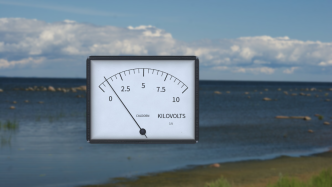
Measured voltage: 1 kV
